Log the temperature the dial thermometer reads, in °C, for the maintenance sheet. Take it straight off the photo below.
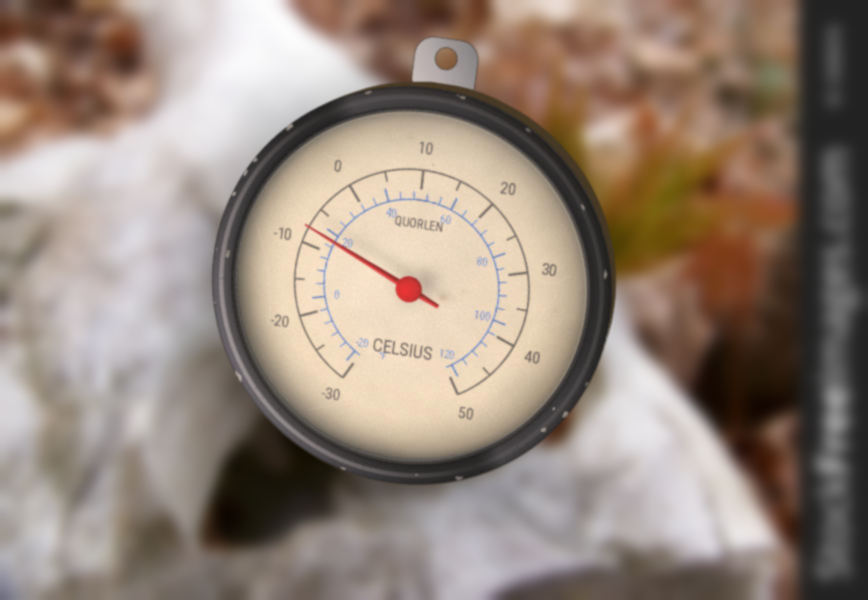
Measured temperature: -7.5 °C
